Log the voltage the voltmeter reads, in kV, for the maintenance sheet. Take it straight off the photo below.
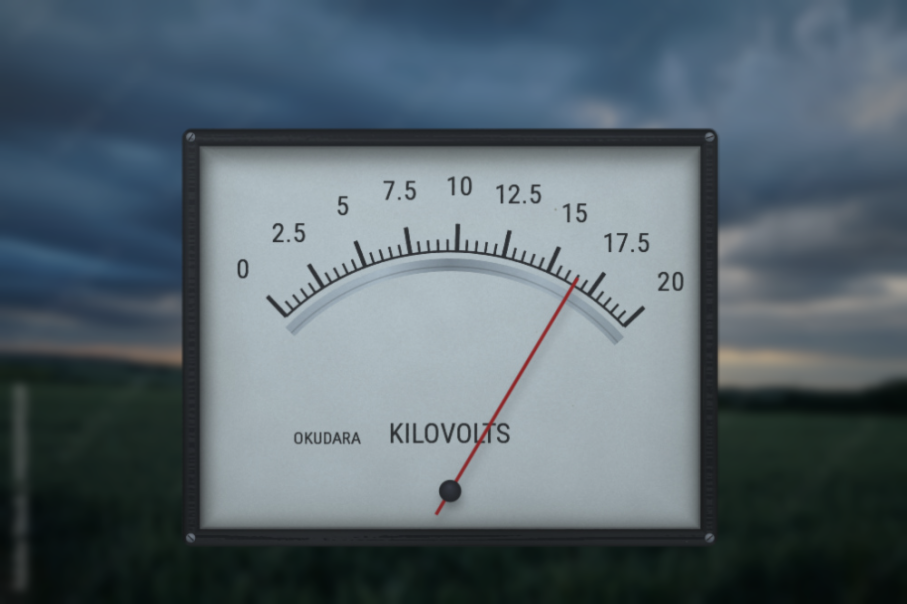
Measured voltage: 16.5 kV
